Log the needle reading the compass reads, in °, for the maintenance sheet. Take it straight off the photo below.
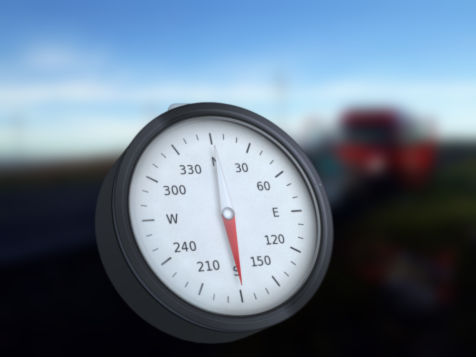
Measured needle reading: 180 °
